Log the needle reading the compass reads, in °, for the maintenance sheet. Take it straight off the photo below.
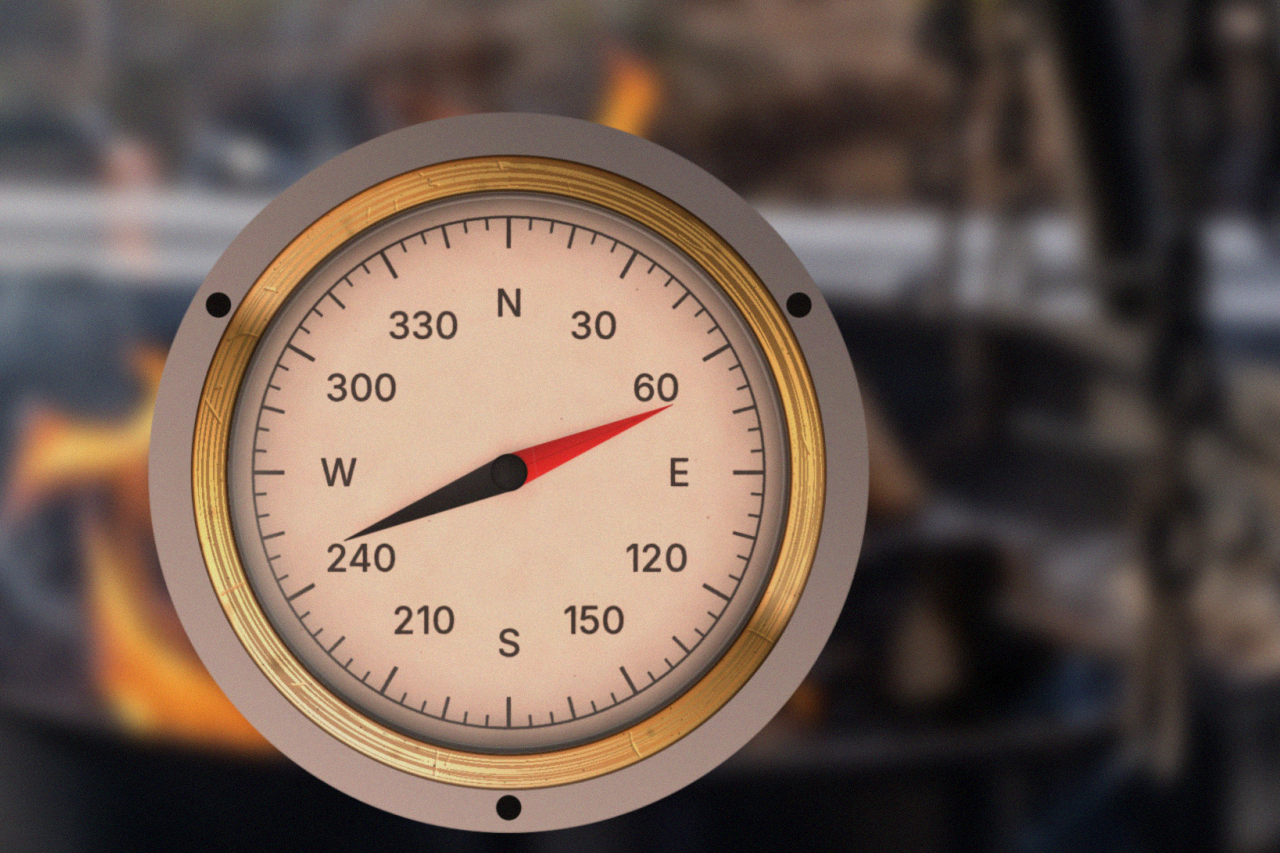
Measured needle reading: 67.5 °
